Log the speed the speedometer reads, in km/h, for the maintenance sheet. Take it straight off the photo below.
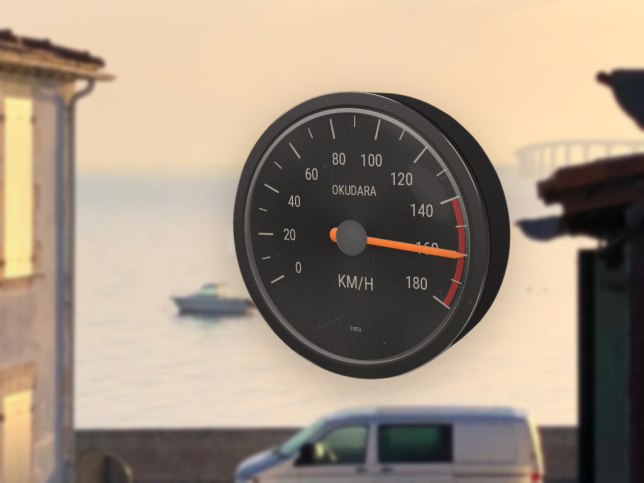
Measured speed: 160 km/h
